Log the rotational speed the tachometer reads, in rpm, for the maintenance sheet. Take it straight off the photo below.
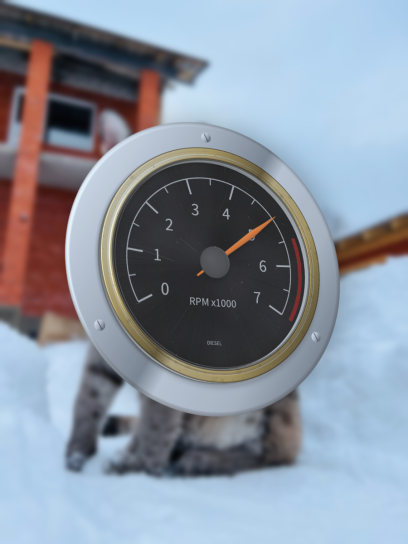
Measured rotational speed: 5000 rpm
